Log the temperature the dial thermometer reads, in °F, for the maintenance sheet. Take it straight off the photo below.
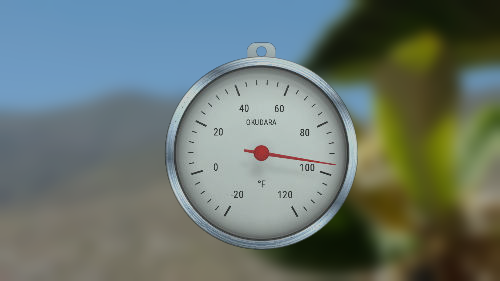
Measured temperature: 96 °F
